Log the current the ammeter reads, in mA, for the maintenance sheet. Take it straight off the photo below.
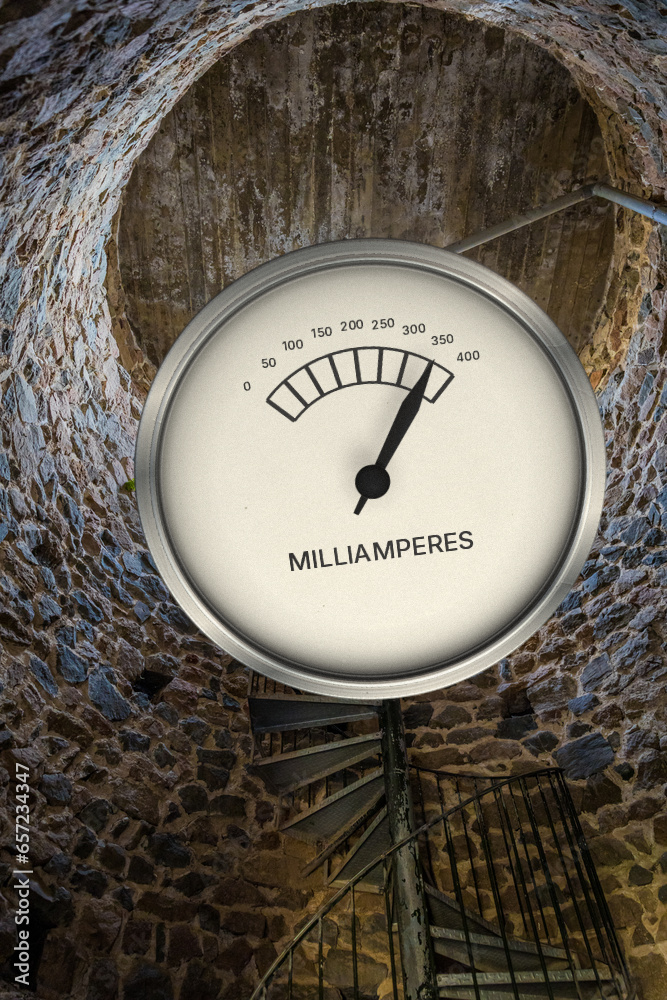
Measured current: 350 mA
